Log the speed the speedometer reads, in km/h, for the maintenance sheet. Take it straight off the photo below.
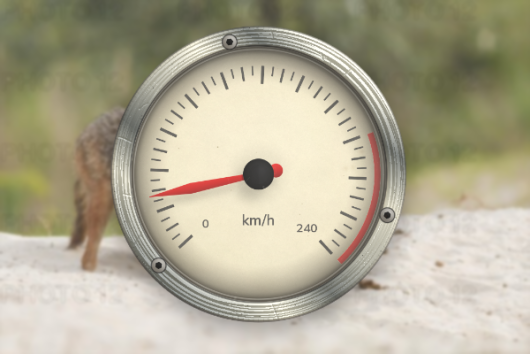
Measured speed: 27.5 km/h
